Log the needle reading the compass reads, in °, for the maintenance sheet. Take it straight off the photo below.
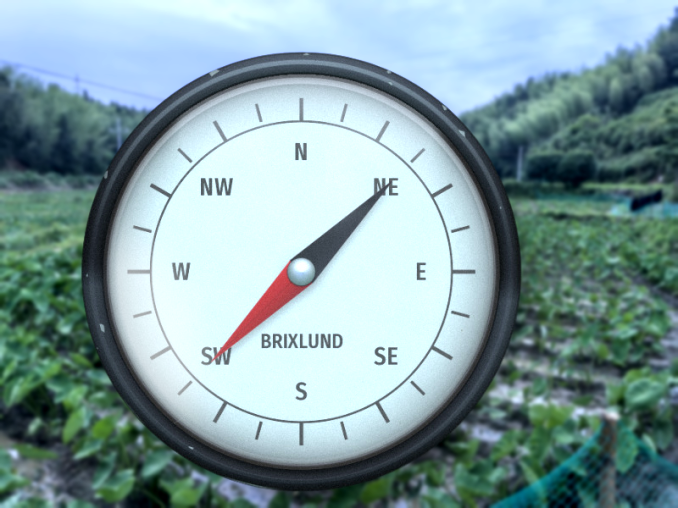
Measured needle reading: 225 °
